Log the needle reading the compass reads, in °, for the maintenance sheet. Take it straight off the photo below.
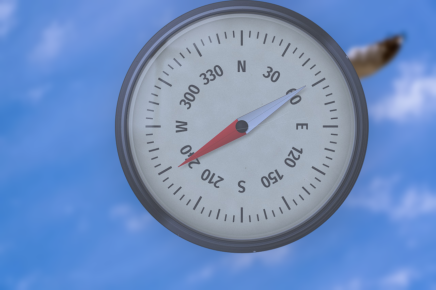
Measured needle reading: 237.5 °
